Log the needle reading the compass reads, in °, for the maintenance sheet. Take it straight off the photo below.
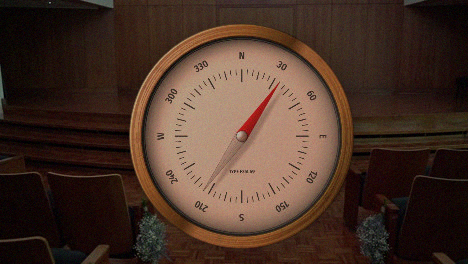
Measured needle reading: 35 °
